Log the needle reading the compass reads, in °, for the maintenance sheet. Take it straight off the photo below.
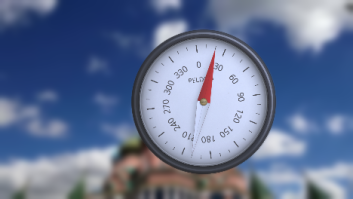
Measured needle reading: 20 °
